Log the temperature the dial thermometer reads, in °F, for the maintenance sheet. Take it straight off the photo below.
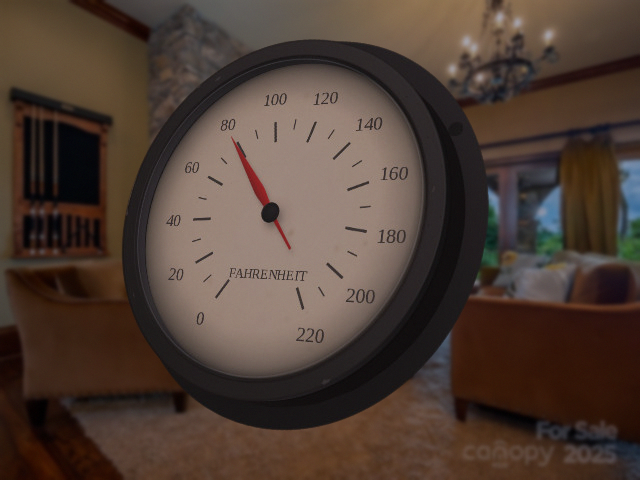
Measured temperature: 80 °F
